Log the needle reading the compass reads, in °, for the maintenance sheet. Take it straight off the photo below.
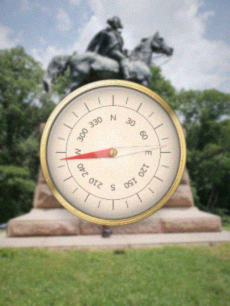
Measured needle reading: 262.5 °
